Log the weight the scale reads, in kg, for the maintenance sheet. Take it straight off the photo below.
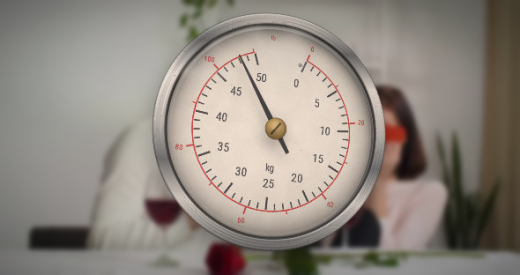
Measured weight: 48 kg
